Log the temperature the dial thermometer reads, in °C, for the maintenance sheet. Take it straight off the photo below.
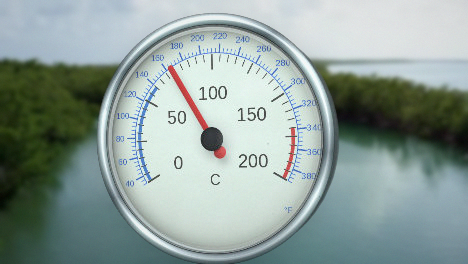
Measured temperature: 75 °C
